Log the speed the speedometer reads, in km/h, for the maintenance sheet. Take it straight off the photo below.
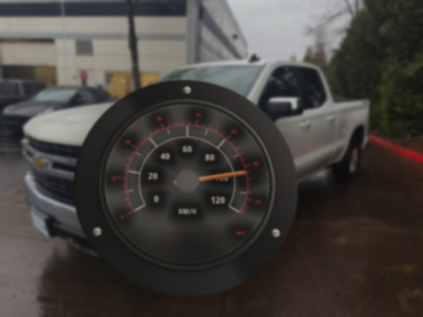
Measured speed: 100 km/h
